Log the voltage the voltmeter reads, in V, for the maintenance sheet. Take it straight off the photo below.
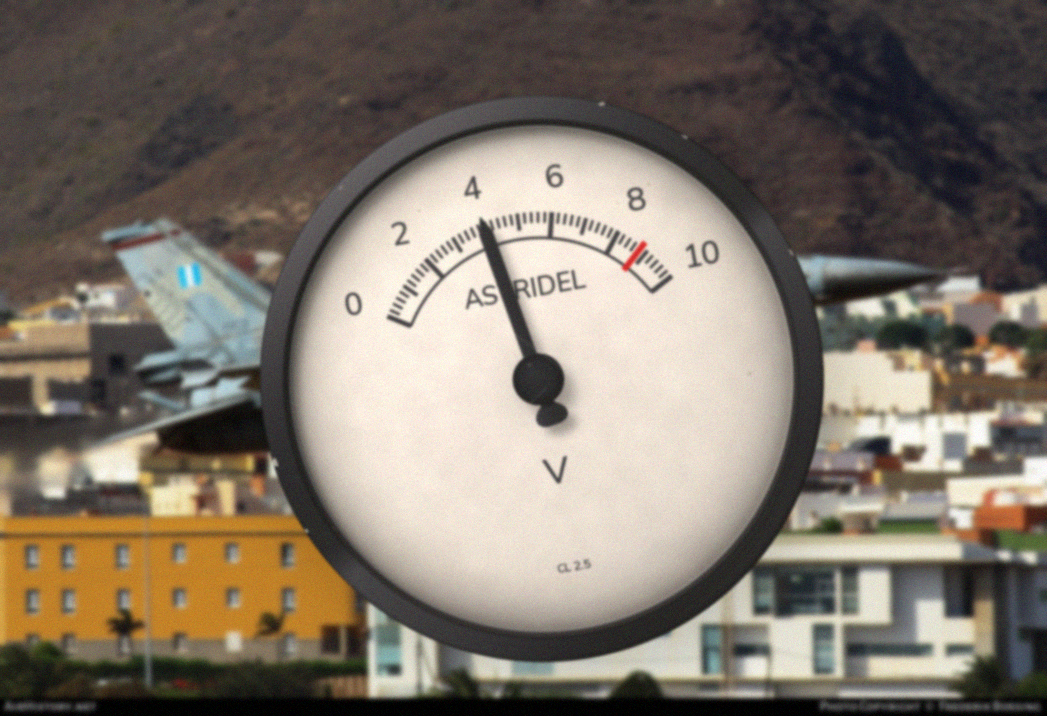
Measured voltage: 4 V
